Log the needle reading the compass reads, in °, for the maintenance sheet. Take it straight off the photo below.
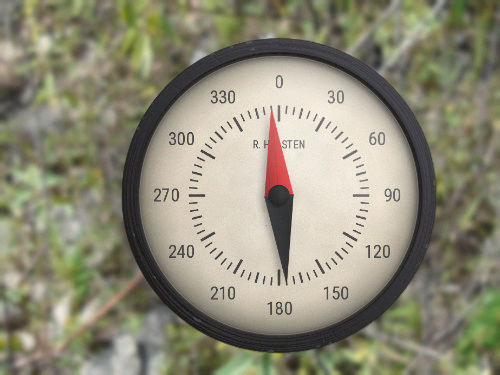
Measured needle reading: 355 °
